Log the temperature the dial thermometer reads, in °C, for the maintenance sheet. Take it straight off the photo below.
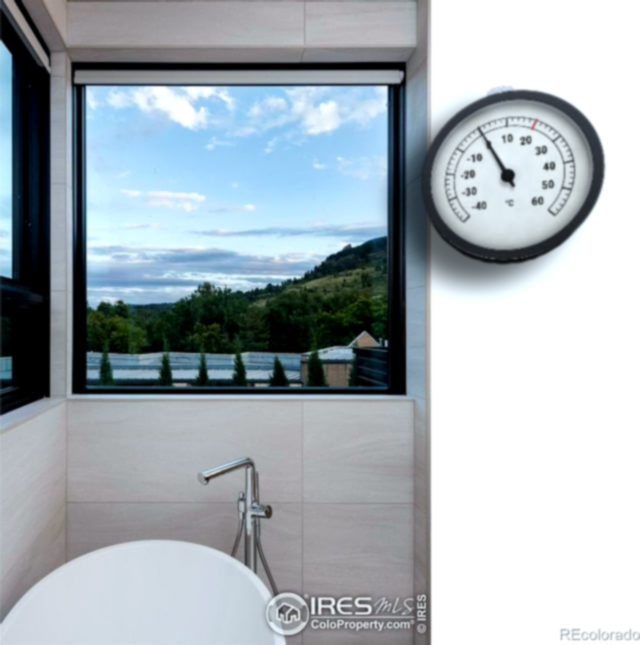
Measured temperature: 0 °C
